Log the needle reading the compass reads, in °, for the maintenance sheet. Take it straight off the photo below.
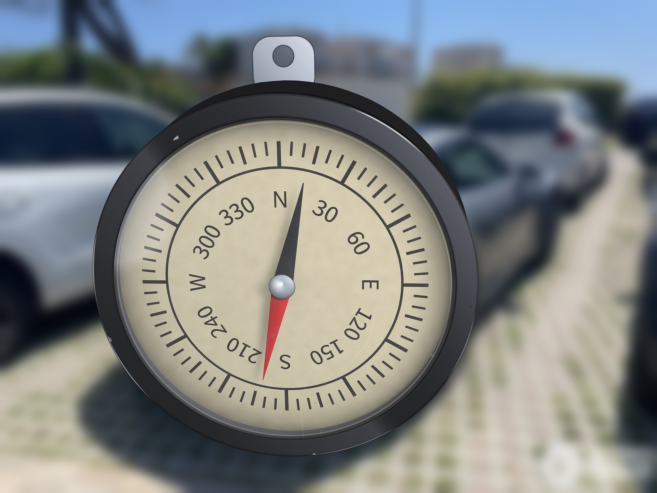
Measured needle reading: 192.5 °
